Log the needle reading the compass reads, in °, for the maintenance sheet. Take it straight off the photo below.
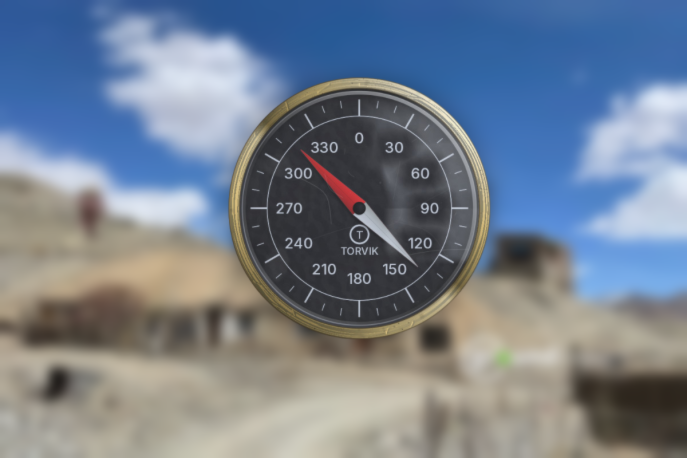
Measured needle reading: 315 °
